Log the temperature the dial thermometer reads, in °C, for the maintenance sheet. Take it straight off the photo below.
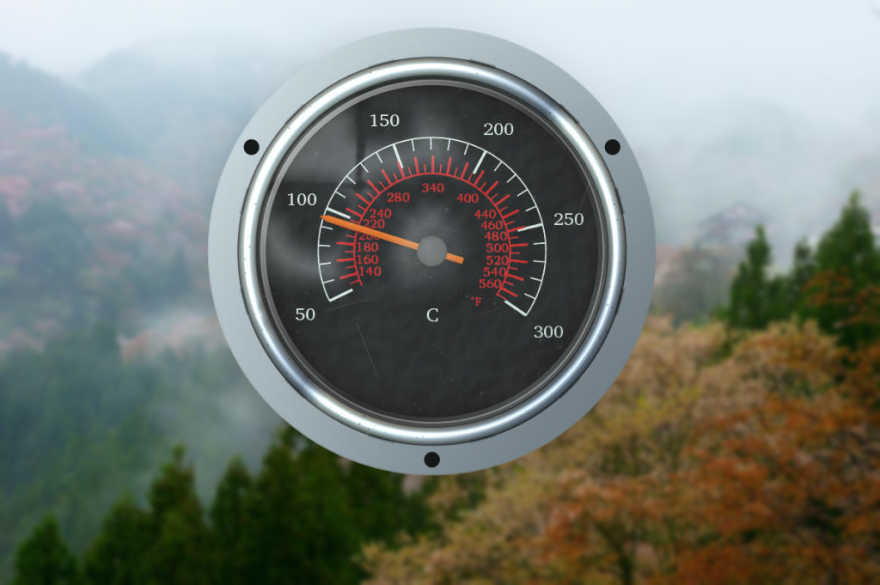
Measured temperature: 95 °C
